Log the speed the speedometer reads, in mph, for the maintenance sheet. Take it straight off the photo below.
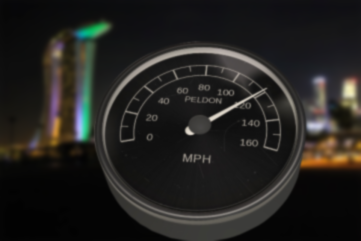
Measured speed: 120 mph
